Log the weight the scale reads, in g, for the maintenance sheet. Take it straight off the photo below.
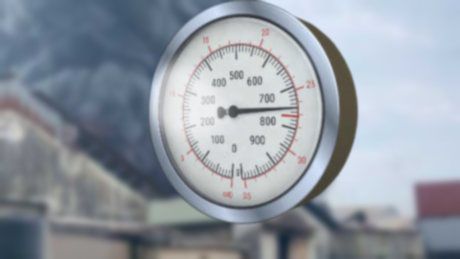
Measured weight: 750 g
